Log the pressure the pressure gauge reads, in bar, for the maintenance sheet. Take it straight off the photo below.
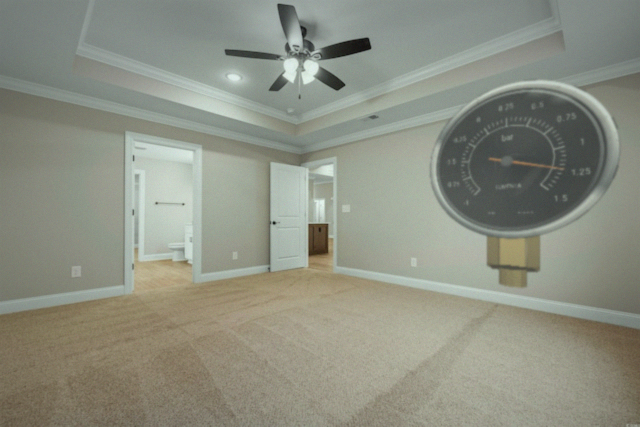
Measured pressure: 1.25 bar
